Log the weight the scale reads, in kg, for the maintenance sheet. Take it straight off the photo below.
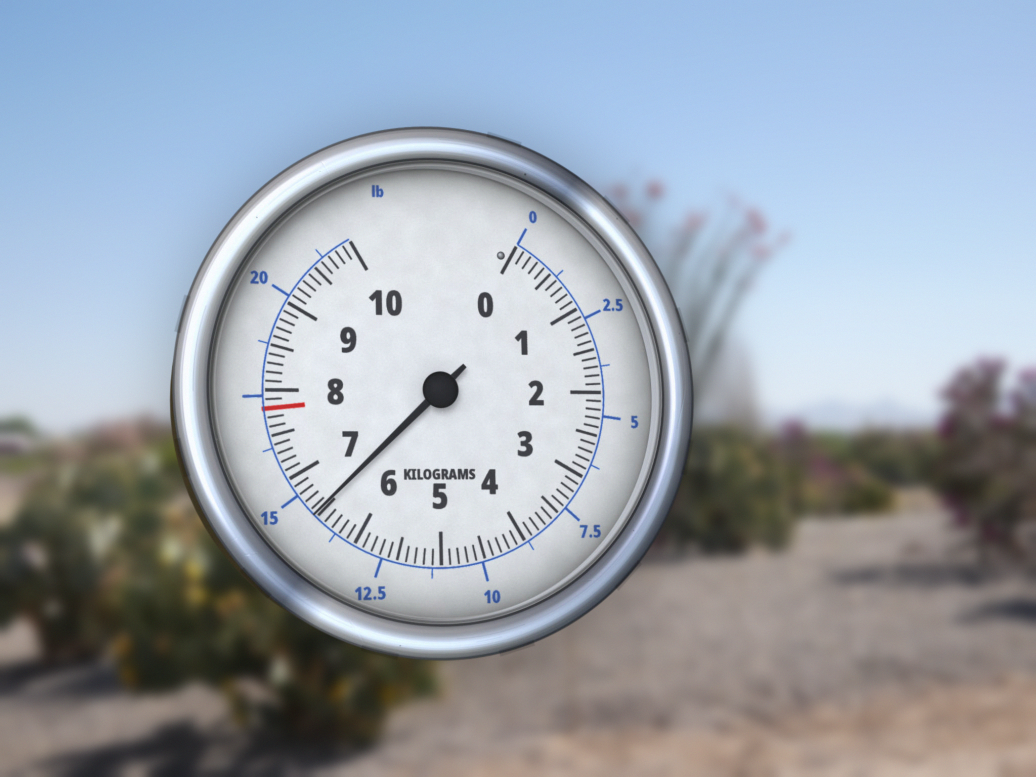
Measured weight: 6.55 kg
